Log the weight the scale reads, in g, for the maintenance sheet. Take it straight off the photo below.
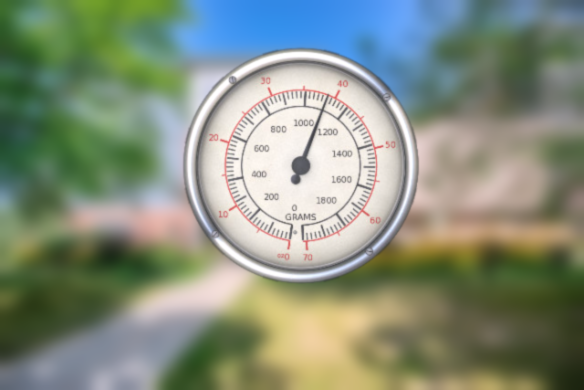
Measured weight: 1100 g
